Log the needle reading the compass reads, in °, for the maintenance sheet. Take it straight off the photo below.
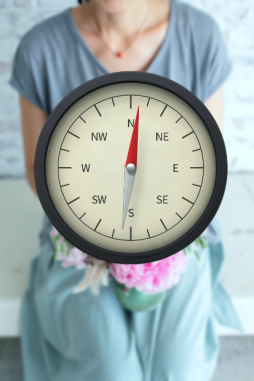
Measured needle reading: 7.5 °
